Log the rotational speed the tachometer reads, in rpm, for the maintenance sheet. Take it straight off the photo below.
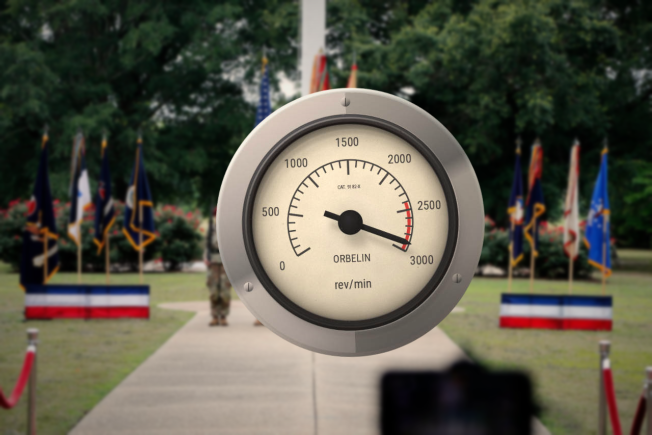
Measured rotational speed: 2900 rpm
